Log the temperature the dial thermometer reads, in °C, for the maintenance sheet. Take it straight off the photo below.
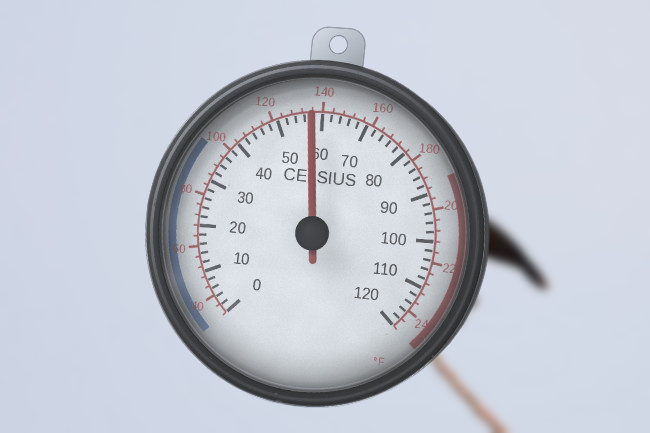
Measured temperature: 58 °C
